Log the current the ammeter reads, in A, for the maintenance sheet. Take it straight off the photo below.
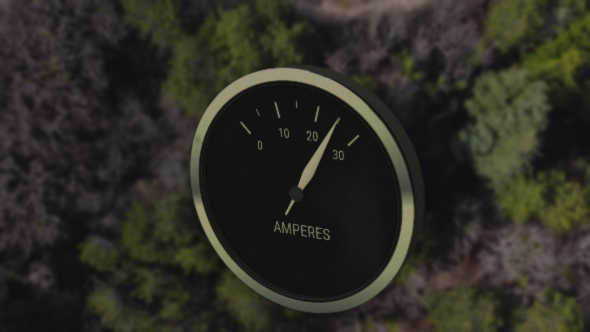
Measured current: 25 A
